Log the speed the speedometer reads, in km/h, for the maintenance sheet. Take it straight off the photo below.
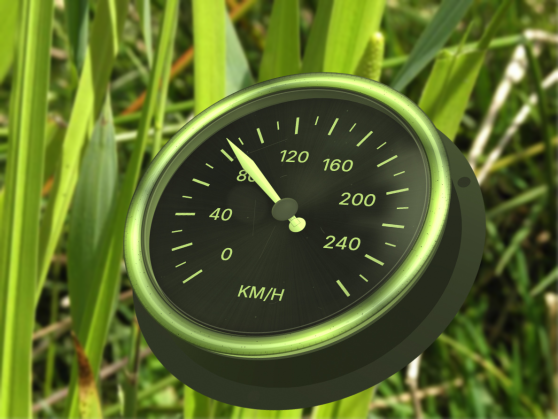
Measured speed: 85 km/h
